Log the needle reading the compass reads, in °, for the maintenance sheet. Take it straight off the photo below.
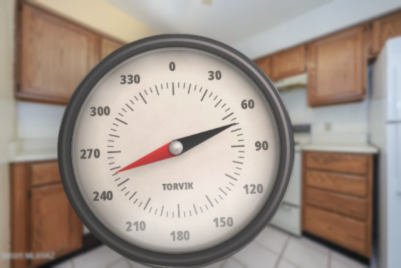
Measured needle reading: 250 °
